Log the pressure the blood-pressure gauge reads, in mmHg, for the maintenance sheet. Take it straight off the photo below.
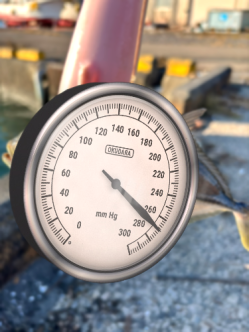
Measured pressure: 270 mmHg
